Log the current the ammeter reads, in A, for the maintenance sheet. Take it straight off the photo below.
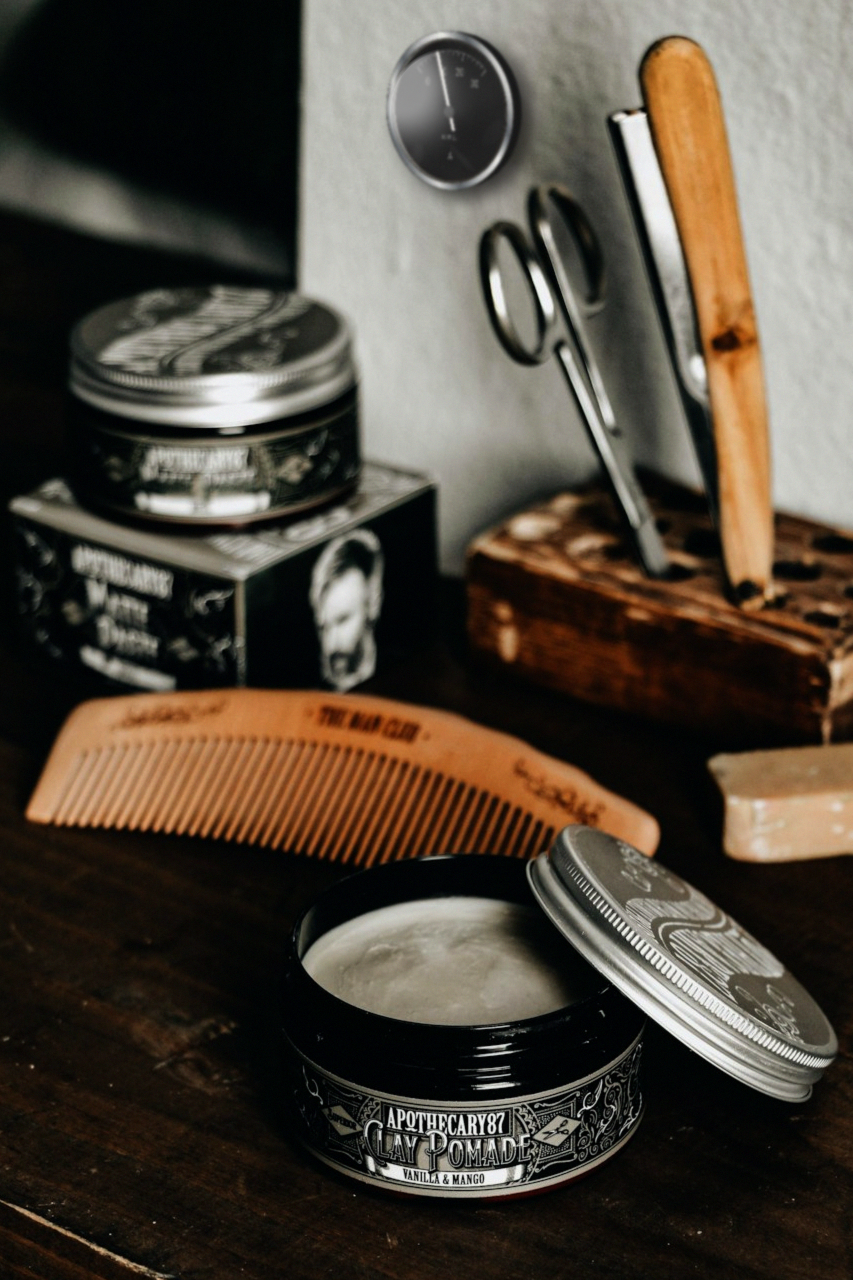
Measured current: 10 A
